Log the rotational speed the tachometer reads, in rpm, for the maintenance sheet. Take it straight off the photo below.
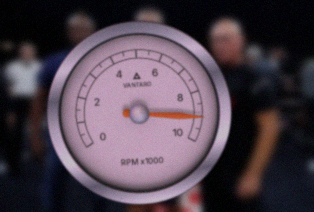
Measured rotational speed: 9000 rpm
